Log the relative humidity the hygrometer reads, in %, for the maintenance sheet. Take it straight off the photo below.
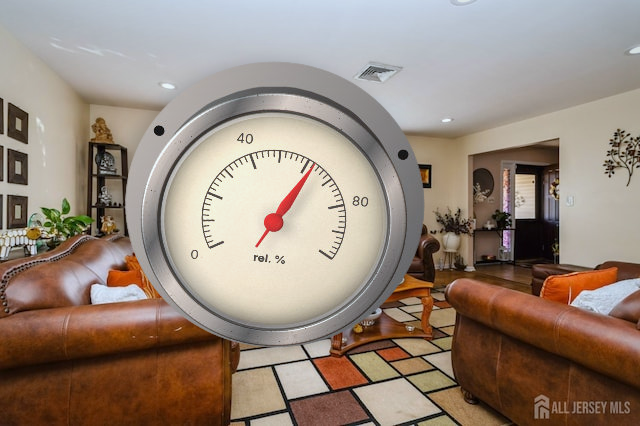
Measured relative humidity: 62 %
